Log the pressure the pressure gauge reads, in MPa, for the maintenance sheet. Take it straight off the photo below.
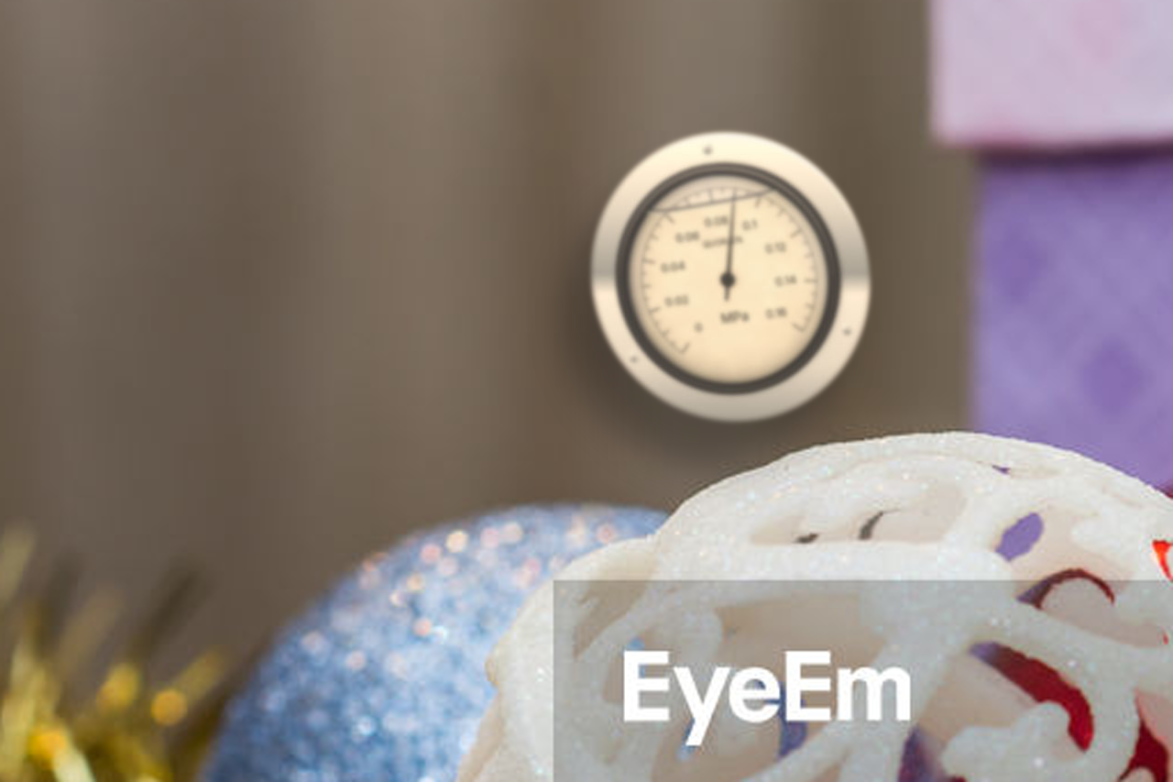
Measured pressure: 0.09 MPa
